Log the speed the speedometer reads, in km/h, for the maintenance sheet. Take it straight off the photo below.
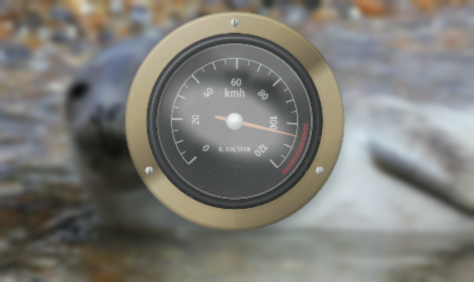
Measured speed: 105 km/h
